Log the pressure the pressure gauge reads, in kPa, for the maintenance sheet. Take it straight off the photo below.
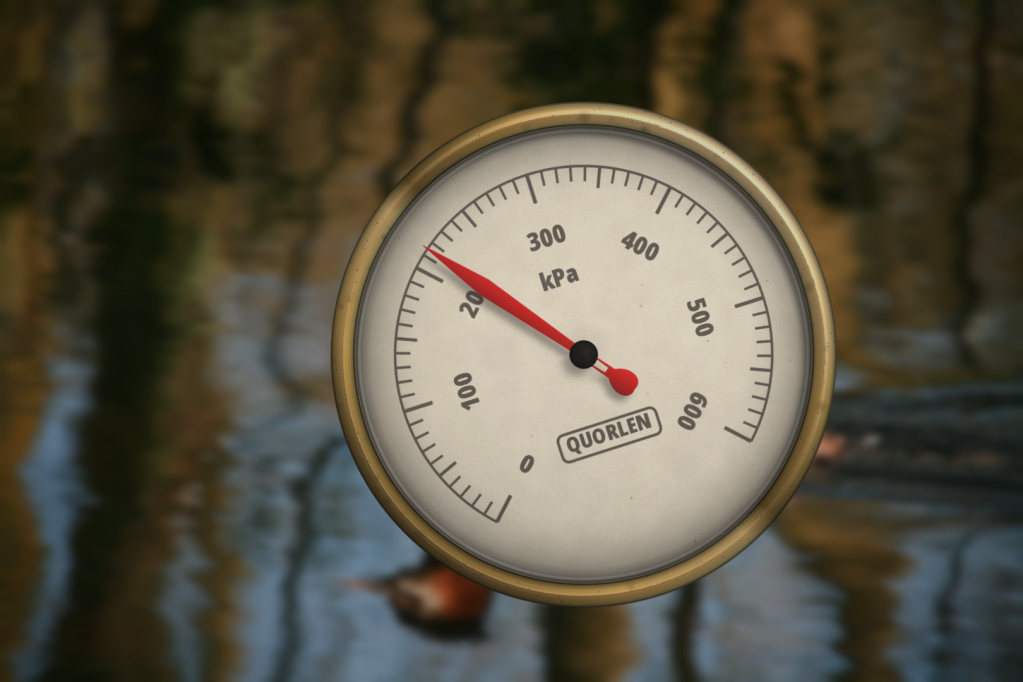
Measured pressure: 215 kPa
